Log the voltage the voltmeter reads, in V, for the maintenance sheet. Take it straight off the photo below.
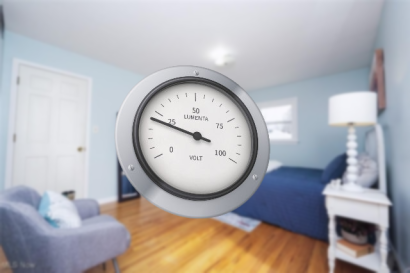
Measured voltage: 20 V
